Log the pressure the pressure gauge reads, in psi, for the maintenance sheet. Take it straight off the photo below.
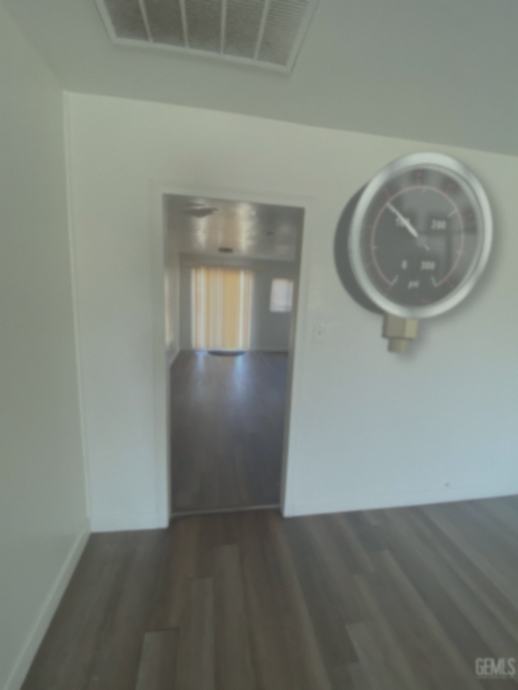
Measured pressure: 100 psi
